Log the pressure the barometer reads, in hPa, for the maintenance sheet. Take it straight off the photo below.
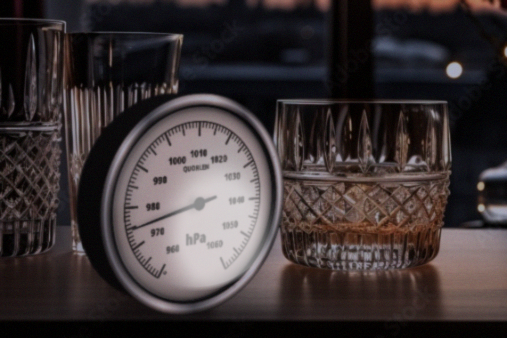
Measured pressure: 975 hPa
